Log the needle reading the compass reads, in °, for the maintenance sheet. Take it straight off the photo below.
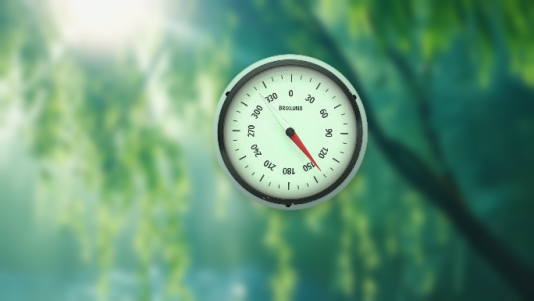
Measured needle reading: 140 °
